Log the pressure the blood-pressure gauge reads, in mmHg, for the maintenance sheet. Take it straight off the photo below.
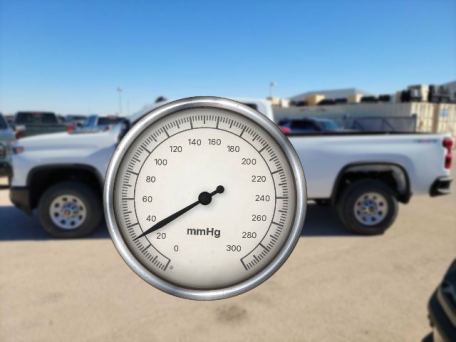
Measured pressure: 30 mmHg
